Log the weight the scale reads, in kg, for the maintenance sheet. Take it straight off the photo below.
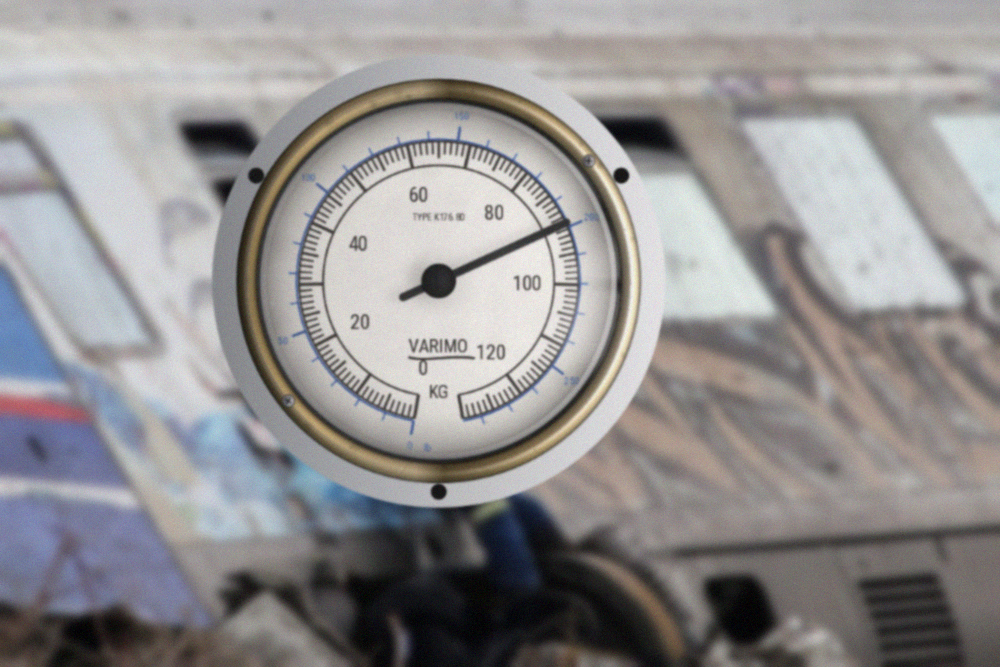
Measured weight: 90 kg
